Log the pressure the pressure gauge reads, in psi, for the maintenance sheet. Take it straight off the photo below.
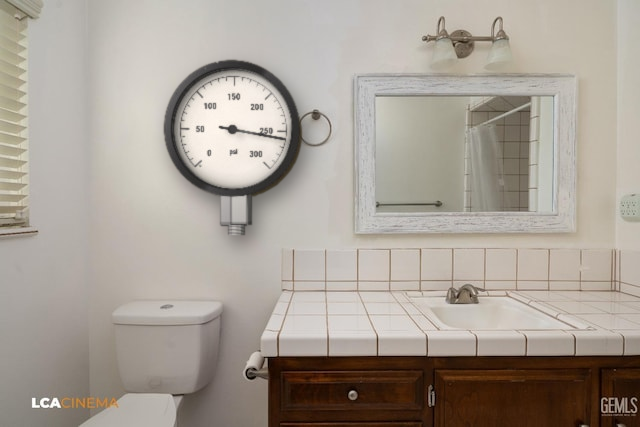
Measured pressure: 260 psi
